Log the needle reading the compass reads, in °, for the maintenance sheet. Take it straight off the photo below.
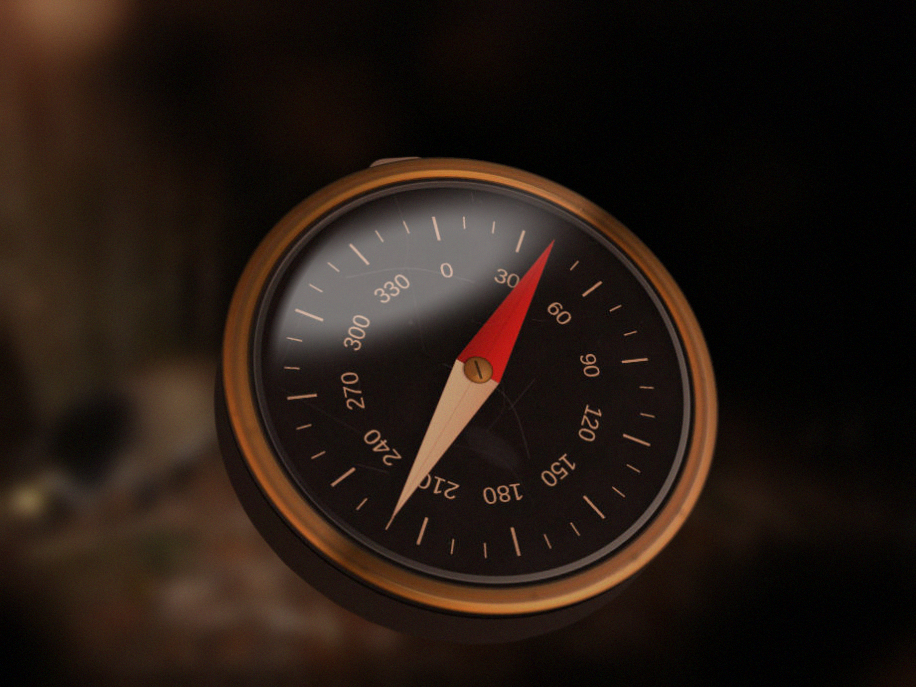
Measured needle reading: 40 °
